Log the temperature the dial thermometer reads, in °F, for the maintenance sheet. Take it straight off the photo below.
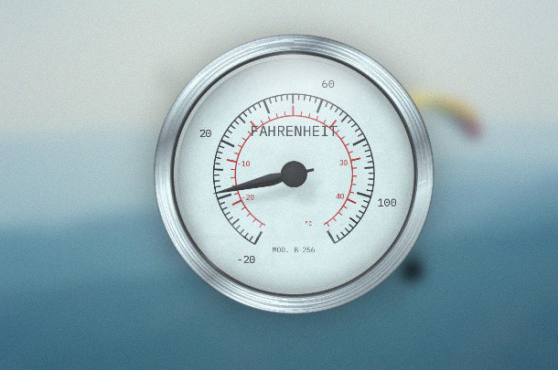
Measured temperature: 2 °F
